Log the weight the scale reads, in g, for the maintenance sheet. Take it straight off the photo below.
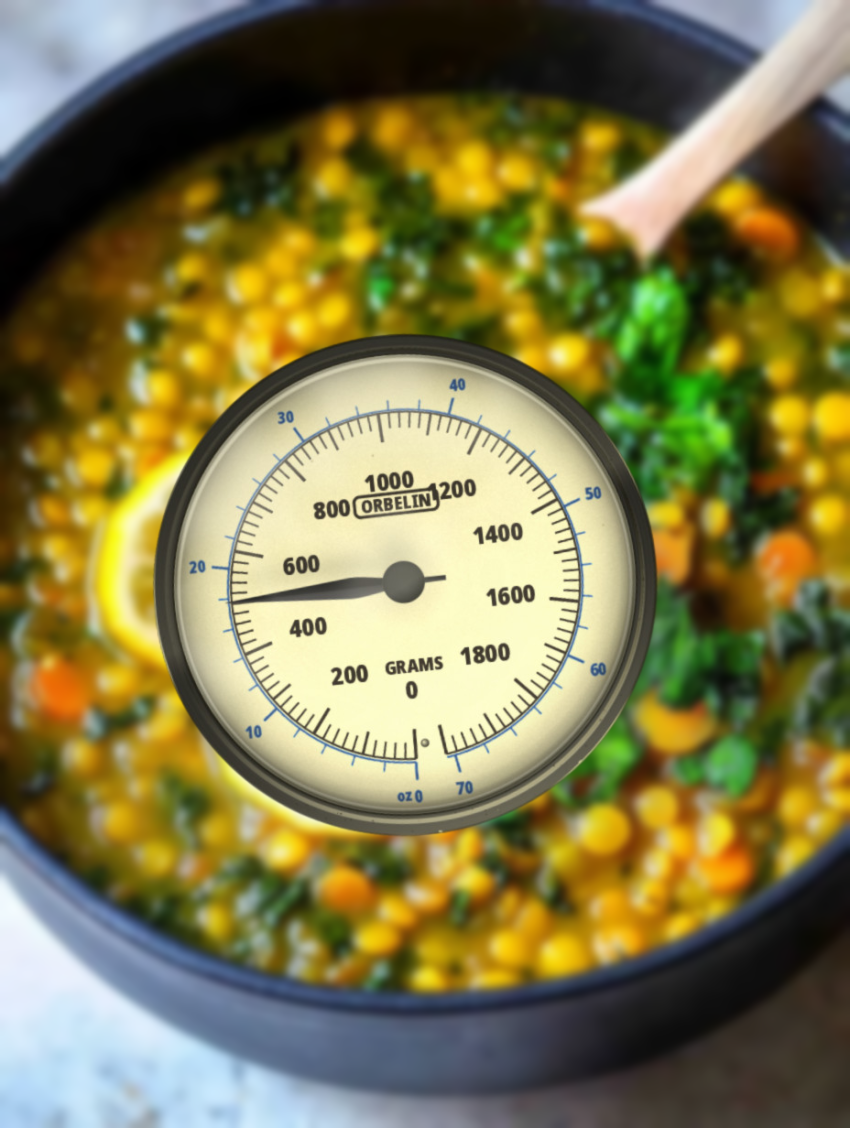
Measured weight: 500 g
